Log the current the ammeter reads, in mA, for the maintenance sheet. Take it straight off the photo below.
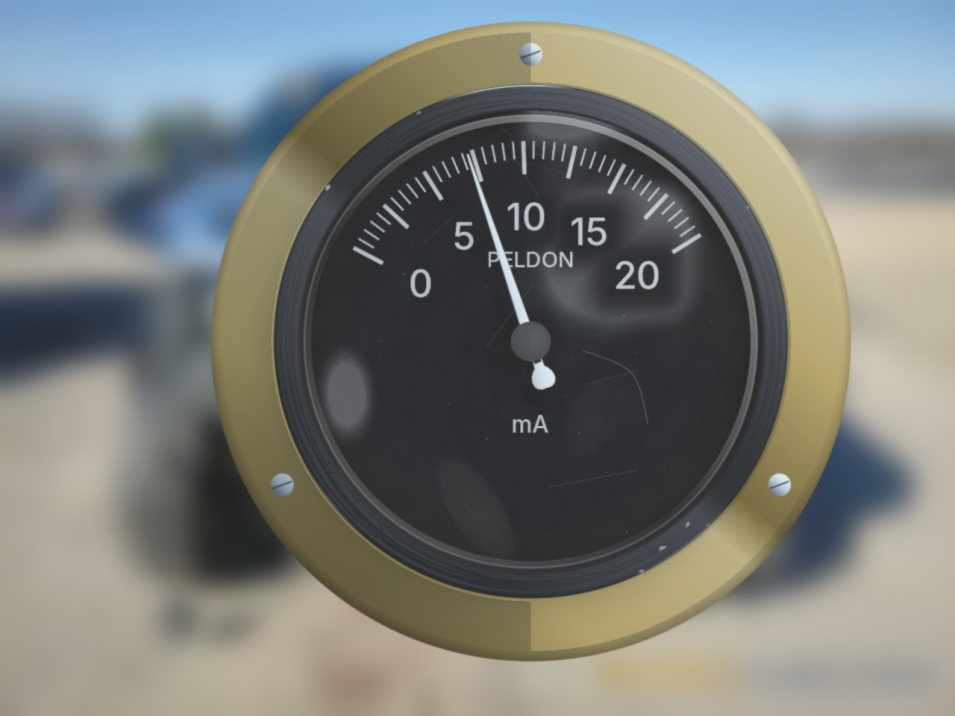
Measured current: 7.25 mA
